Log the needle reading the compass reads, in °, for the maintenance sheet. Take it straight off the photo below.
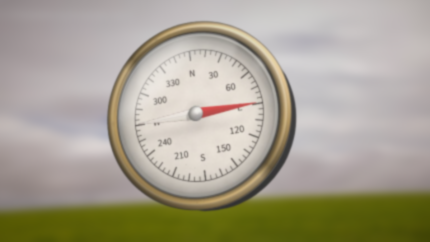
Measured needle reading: 90 °
